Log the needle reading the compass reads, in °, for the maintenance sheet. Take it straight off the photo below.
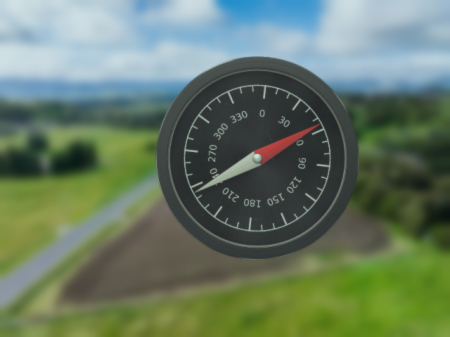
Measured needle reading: 55 °
